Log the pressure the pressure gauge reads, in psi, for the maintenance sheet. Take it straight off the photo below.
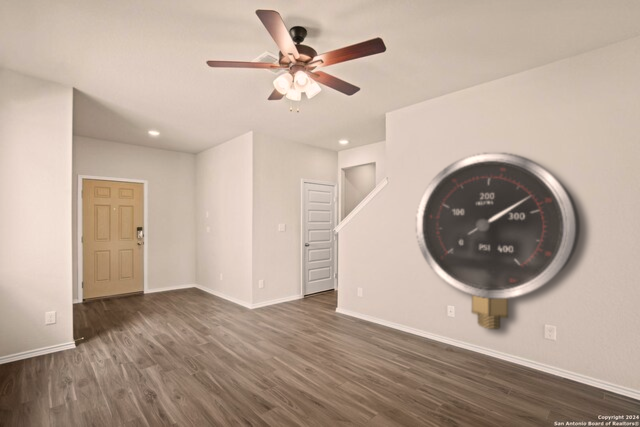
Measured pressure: 275 psi
